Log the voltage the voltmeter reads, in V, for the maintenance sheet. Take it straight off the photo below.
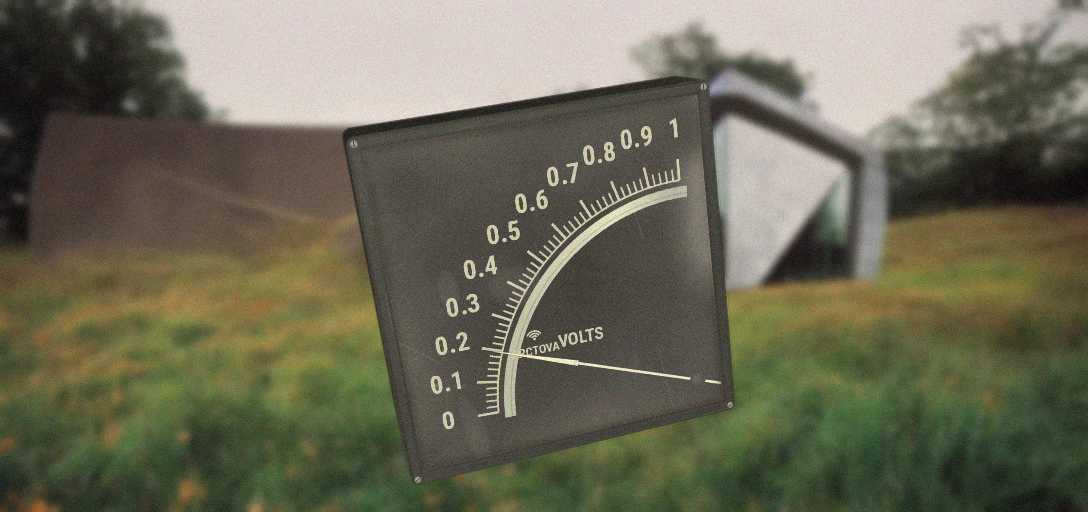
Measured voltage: 0.2 V
